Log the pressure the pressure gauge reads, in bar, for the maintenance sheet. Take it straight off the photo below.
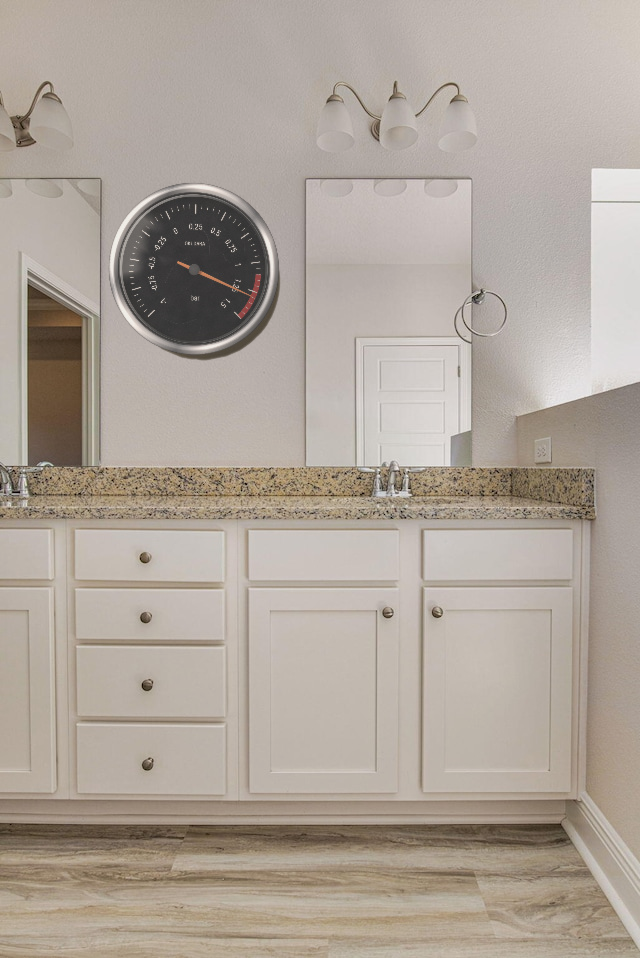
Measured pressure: 1.3 bar
